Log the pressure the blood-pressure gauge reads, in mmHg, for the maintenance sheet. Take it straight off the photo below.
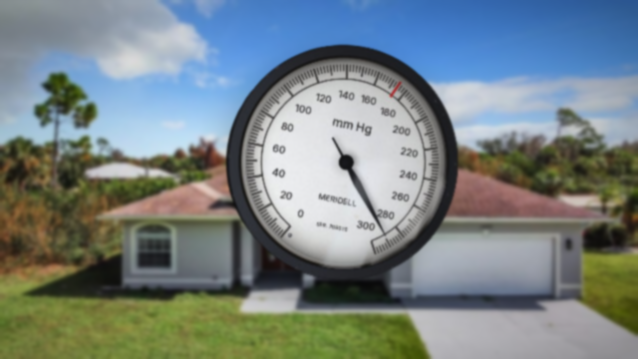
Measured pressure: 290 mmHg
